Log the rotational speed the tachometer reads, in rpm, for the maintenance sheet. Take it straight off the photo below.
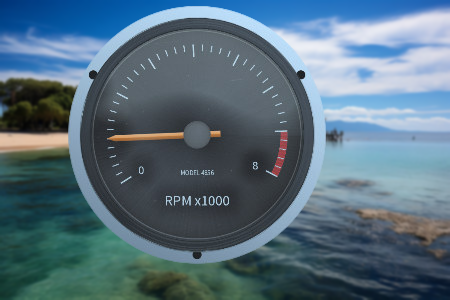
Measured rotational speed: 1000 rpm
